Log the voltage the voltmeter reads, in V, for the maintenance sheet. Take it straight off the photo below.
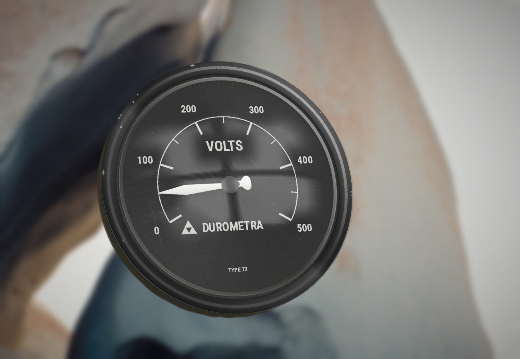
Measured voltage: 50 V
